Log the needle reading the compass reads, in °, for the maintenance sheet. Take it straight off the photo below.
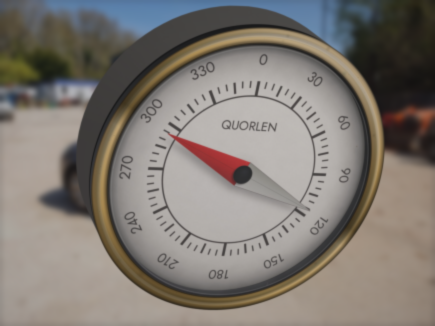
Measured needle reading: 295 °
